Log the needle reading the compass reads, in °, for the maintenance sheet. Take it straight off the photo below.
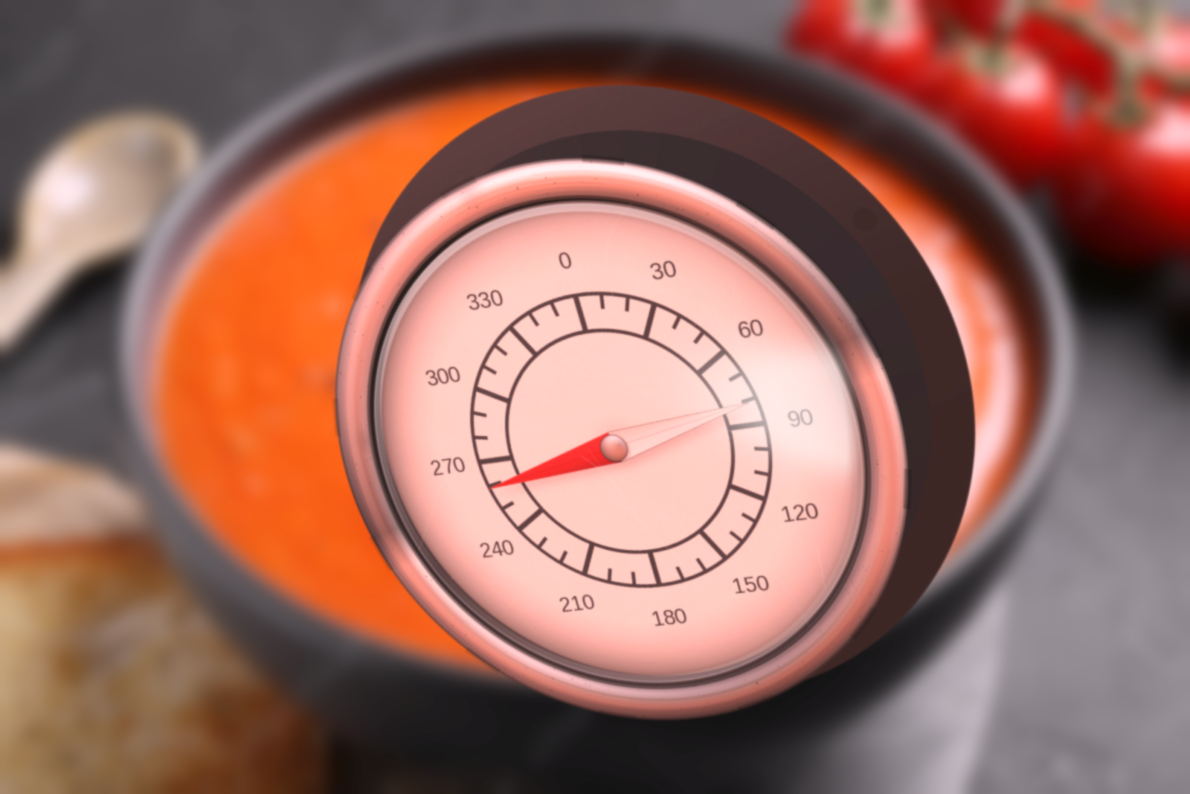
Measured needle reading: 260 °
